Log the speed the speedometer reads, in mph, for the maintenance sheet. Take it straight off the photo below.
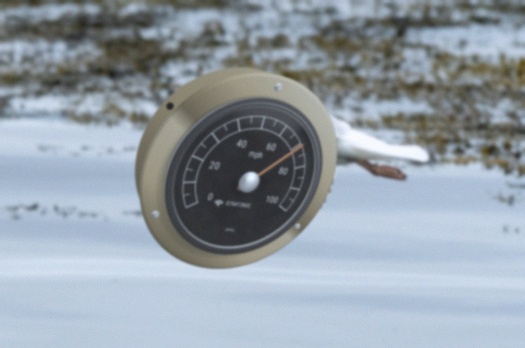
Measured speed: 70 mph
